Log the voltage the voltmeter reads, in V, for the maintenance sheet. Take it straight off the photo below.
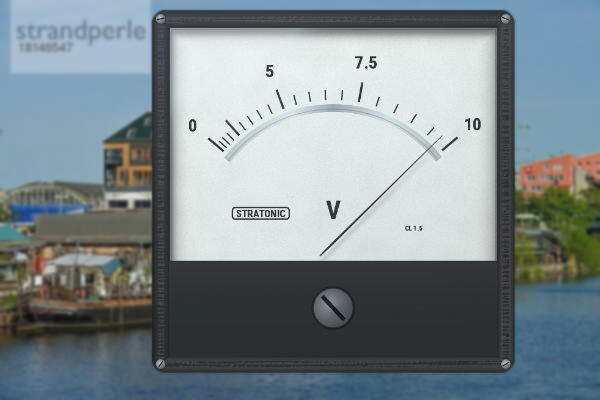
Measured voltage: 9.75 V
